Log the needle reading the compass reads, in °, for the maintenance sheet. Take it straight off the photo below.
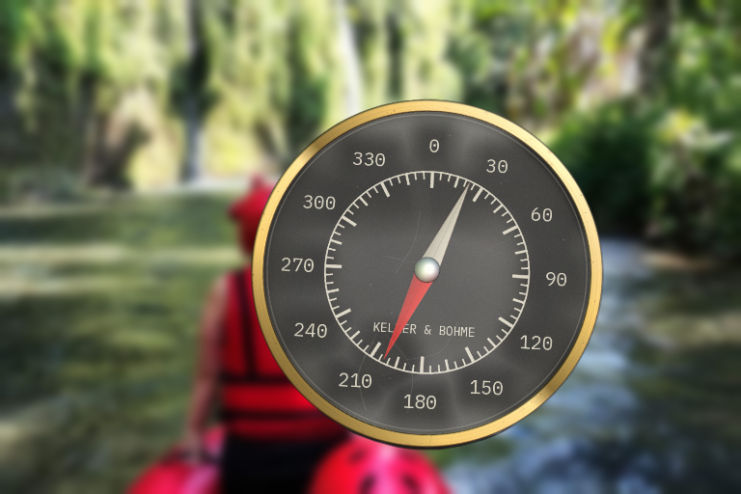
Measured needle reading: 202.5 °
